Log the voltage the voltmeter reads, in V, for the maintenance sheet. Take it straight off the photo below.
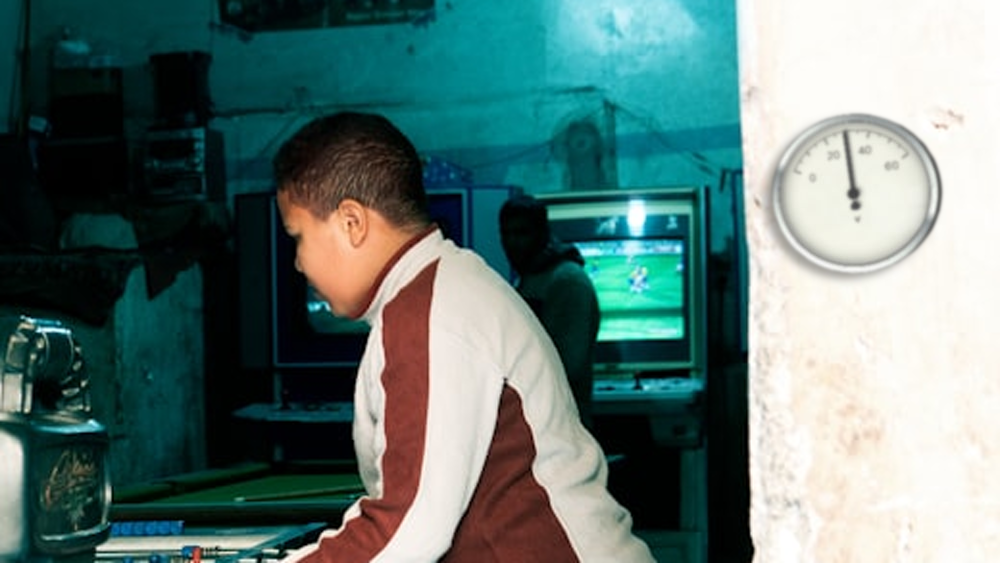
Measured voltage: 30 V
